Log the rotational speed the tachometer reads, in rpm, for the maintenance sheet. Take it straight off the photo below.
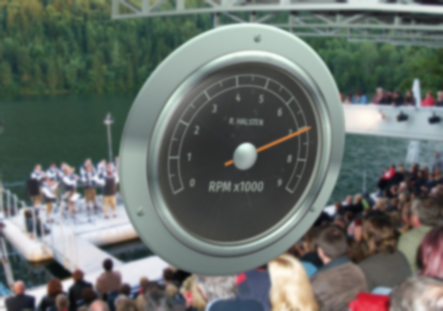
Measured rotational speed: 7000 rpm
